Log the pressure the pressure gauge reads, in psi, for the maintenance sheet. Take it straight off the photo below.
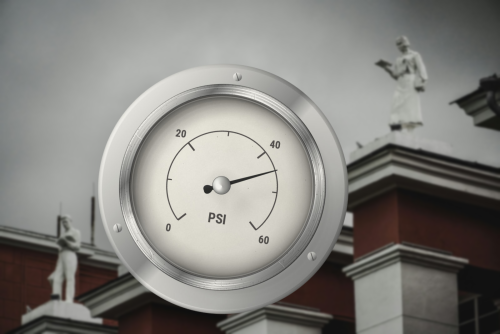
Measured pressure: 45 psi
